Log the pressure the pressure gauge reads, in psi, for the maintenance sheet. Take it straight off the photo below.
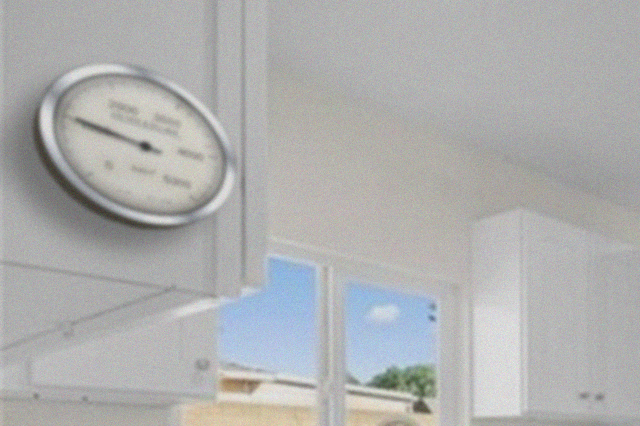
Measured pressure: 1000 psi
